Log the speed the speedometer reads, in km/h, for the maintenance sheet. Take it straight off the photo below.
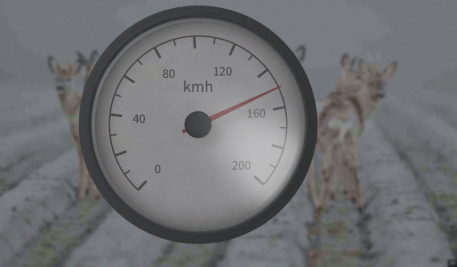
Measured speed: 150 km/h
